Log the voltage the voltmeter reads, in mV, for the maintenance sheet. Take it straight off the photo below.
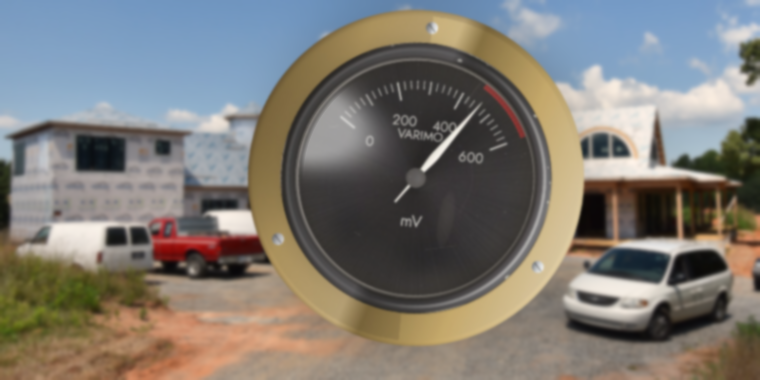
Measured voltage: 460 mV
